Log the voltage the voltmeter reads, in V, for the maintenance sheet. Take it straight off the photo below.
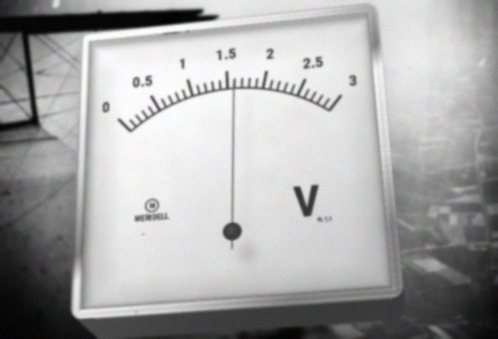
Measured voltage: 1.6 V
